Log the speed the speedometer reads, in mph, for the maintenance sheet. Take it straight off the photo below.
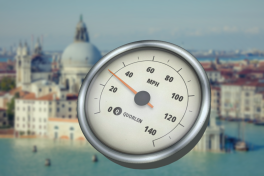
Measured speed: 30 mph
